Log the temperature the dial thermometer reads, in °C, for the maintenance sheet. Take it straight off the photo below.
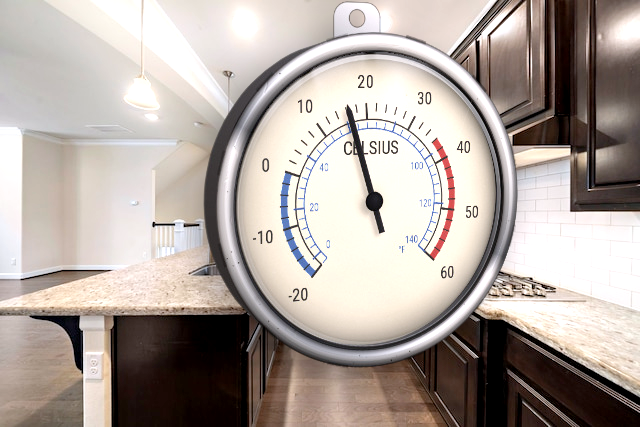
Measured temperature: 16 °C
